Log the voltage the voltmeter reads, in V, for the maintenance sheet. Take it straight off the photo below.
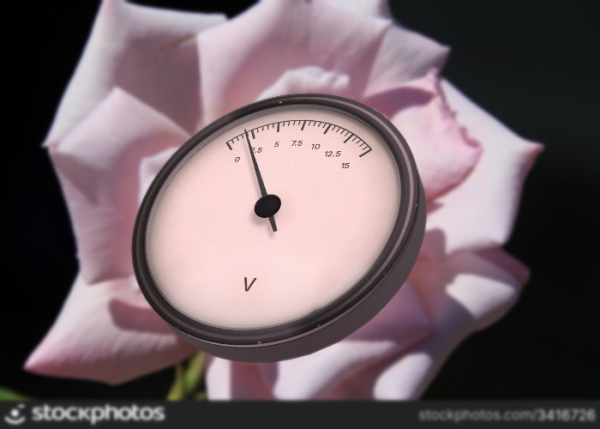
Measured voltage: 2 V
